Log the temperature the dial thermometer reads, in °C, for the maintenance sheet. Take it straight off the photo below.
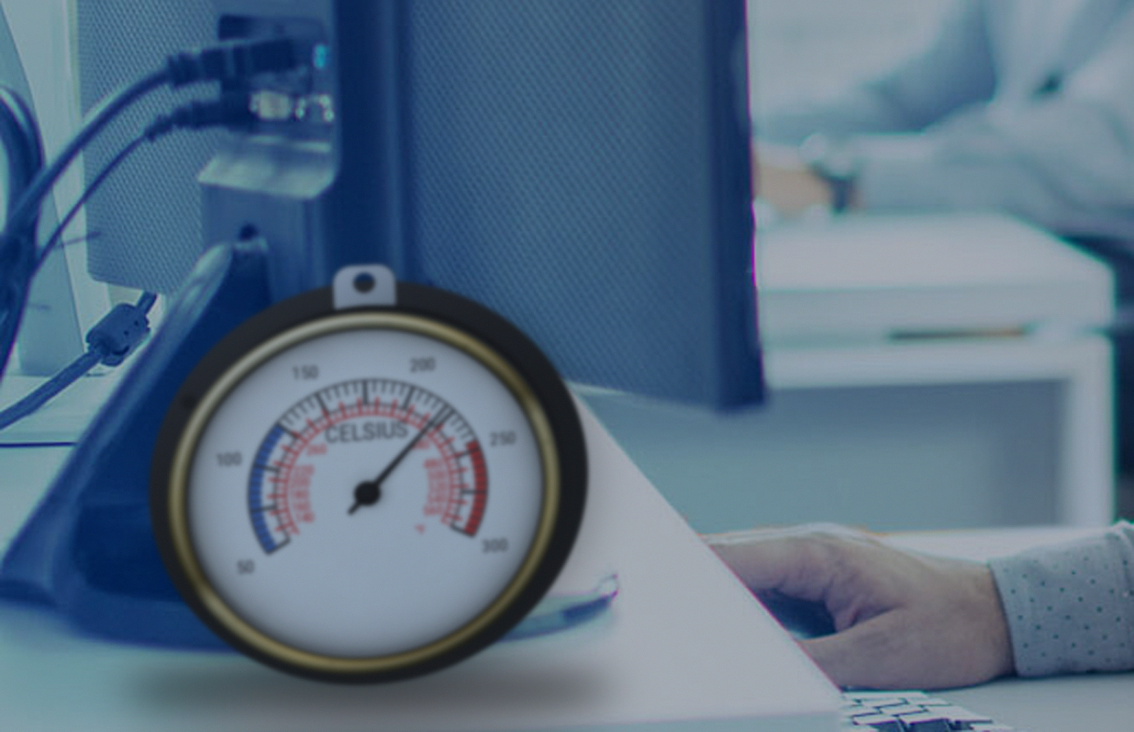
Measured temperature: 220 °C
